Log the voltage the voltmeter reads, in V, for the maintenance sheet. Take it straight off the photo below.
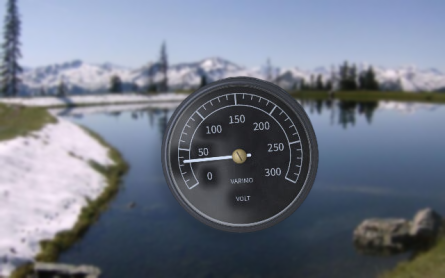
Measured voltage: 35 V
